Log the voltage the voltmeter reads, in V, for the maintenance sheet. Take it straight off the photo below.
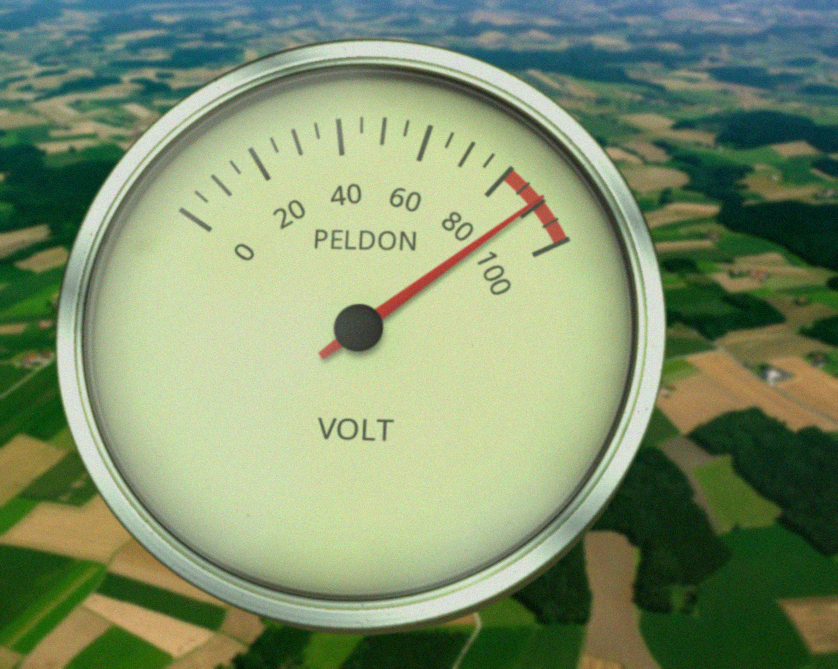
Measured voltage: 90 V
